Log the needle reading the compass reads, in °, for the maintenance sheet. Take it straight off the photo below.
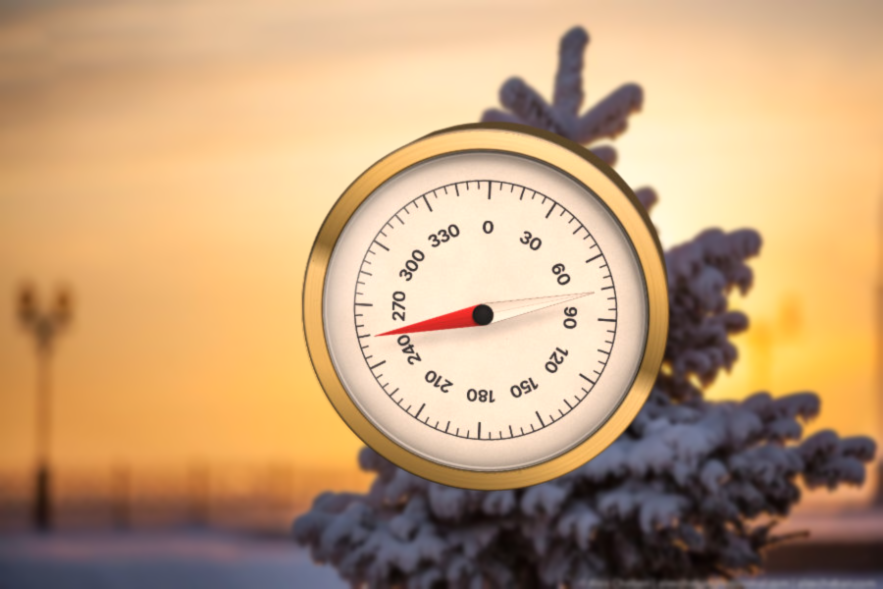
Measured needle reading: 255 °
